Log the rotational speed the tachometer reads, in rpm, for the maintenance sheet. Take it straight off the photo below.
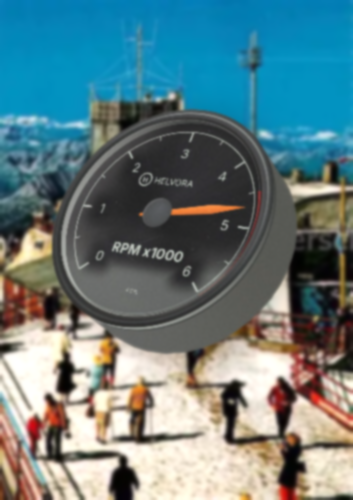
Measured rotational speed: 4750 rpm
